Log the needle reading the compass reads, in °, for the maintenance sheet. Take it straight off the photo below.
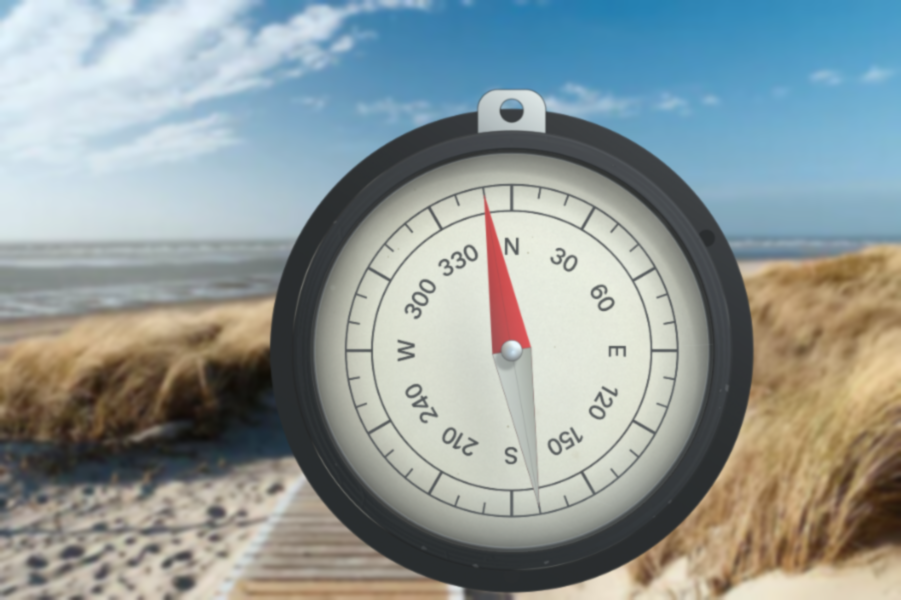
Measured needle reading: 350 °
